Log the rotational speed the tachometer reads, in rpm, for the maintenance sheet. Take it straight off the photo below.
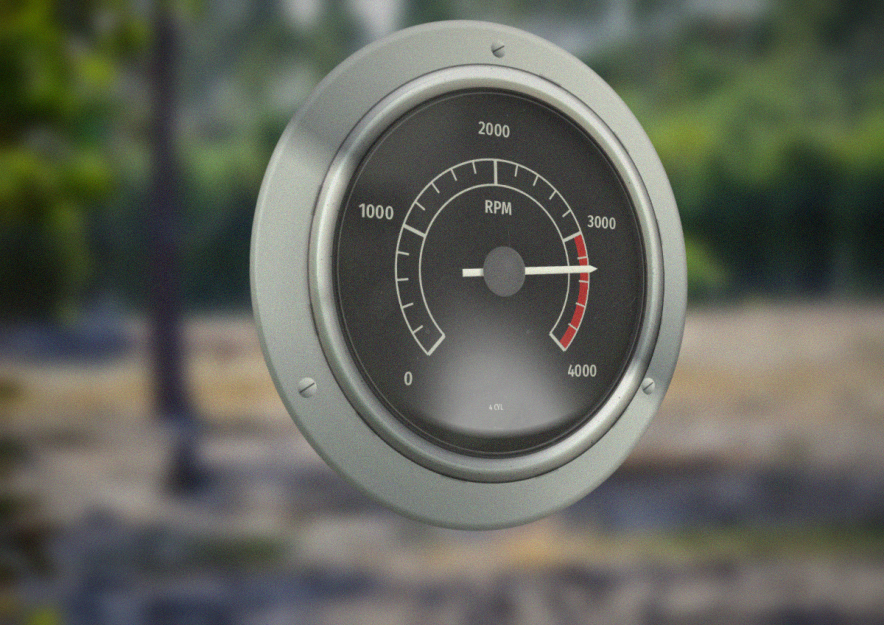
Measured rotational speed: 3300 rpm
